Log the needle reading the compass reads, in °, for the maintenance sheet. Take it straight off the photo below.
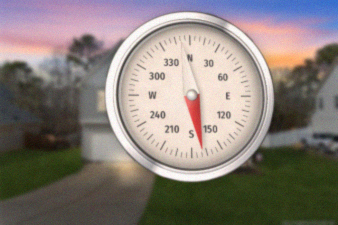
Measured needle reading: 170 °
